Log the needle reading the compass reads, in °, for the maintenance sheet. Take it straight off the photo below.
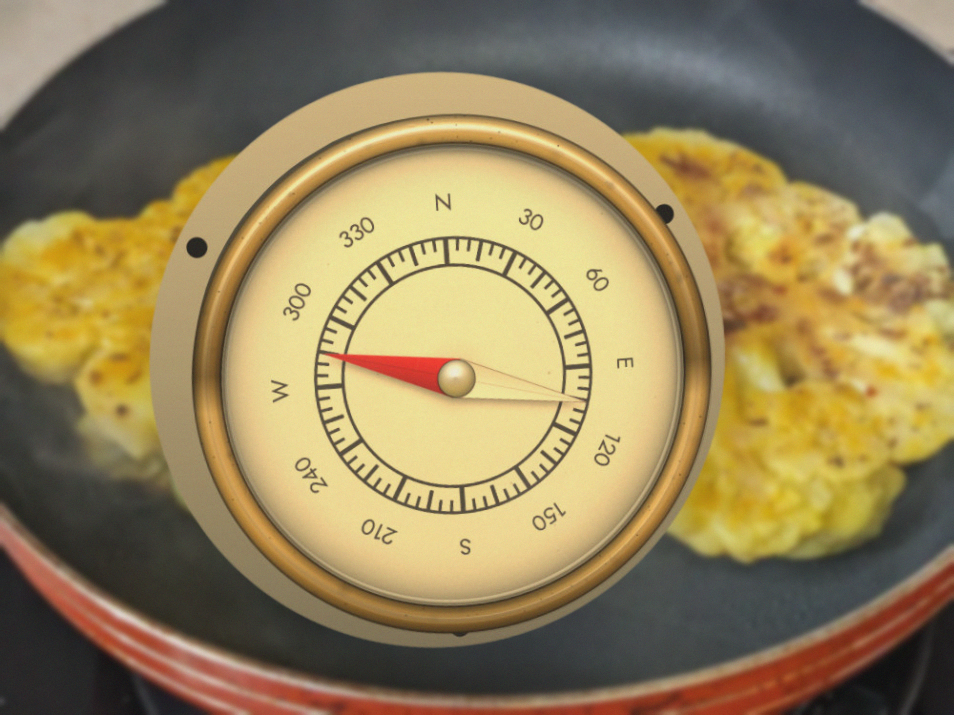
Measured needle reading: 285 °
